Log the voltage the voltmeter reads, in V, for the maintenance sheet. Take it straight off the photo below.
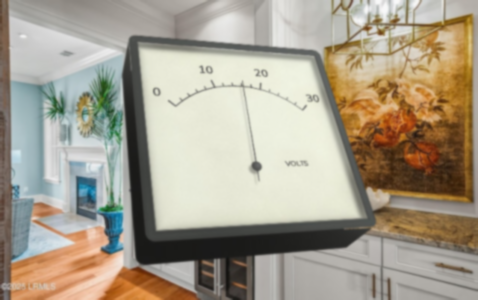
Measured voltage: 16 V
